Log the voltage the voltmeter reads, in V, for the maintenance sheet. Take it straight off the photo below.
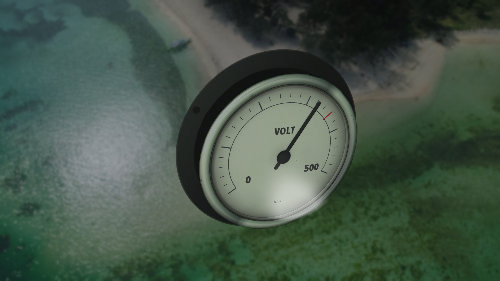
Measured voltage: 320 V
